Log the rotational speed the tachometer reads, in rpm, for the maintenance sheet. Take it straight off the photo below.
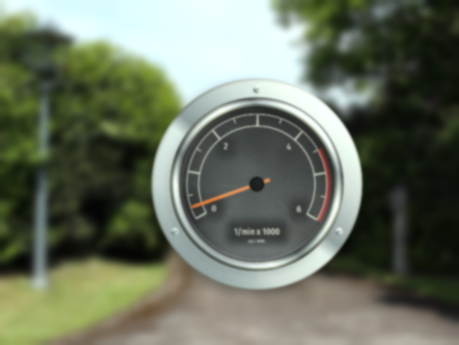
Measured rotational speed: 250 rpm
